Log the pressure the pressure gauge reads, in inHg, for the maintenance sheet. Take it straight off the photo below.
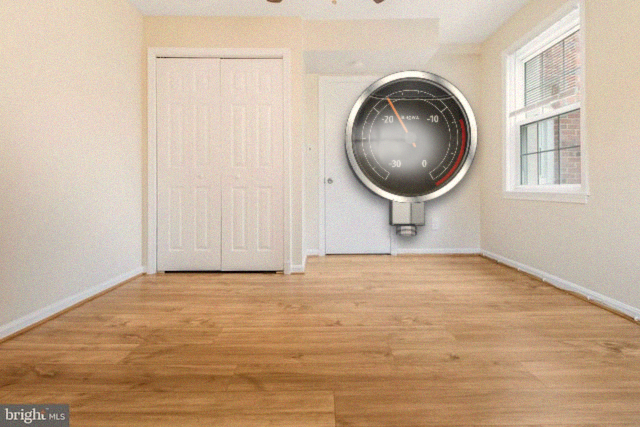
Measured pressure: -18 inHg
